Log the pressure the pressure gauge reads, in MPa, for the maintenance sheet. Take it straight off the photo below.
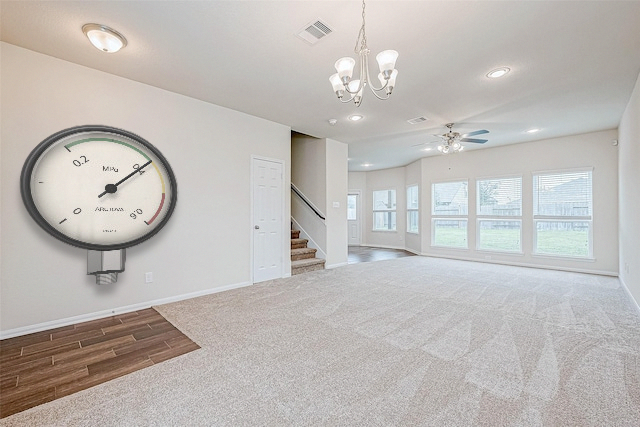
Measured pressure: 0.4 MPa
